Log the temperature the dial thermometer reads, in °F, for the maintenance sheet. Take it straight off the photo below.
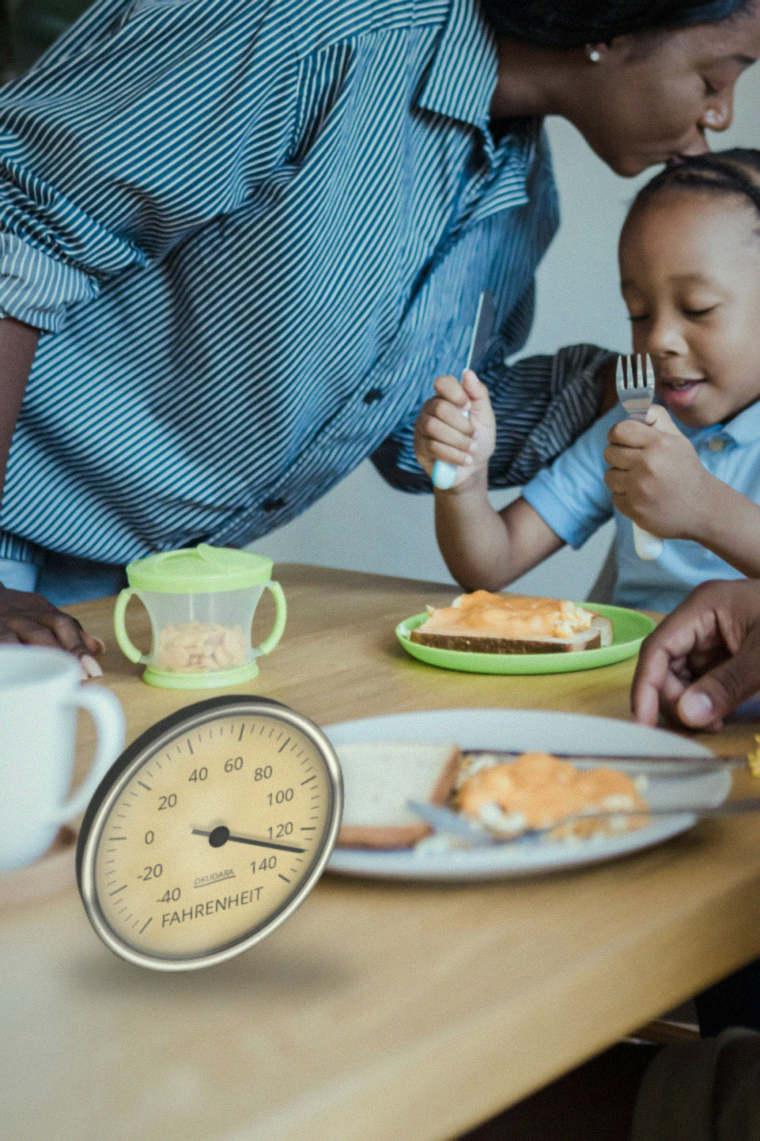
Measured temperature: 128 °F
